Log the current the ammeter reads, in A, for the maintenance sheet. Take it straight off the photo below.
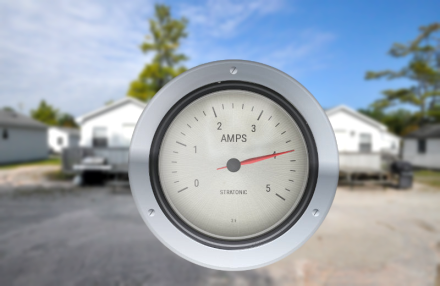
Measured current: 4 A
